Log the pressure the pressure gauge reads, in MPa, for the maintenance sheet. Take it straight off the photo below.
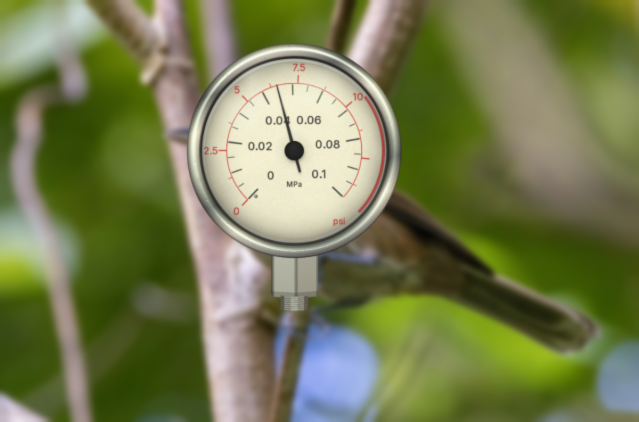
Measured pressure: 0.045 MPa
